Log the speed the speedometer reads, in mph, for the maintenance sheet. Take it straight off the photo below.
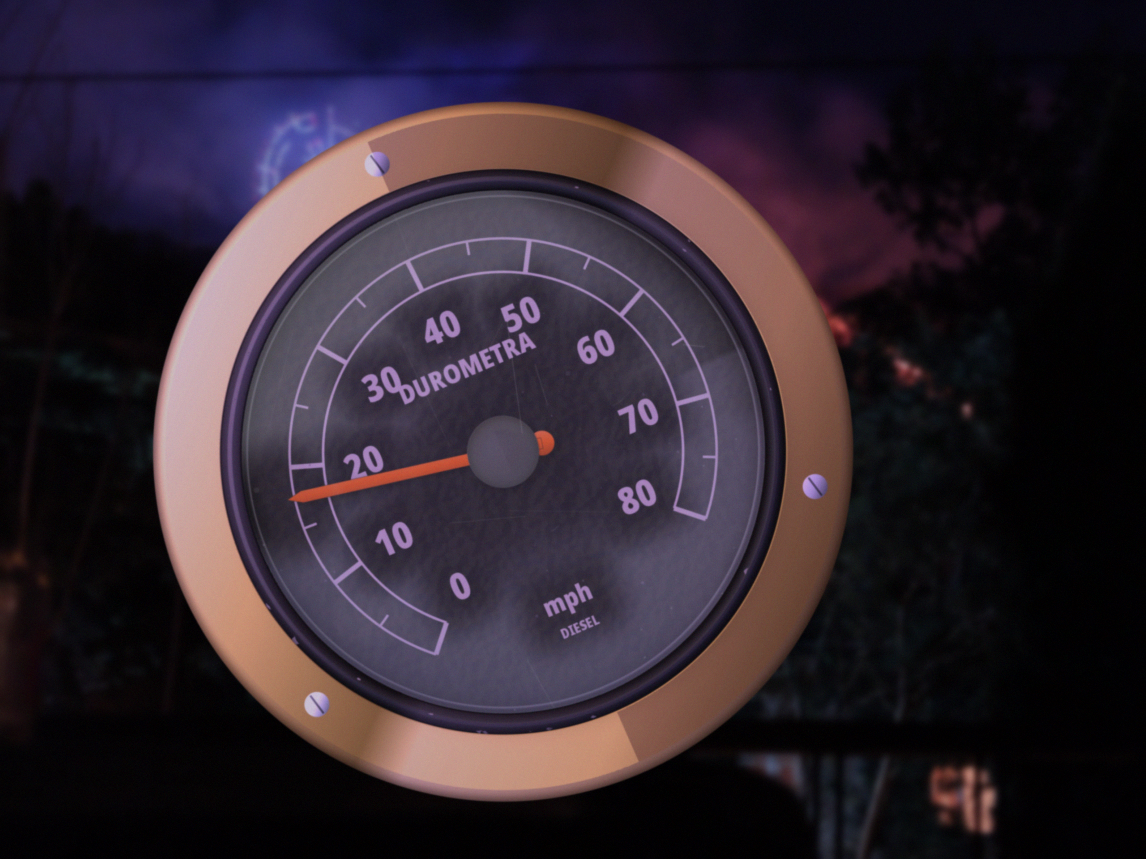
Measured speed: 17.5 mph
